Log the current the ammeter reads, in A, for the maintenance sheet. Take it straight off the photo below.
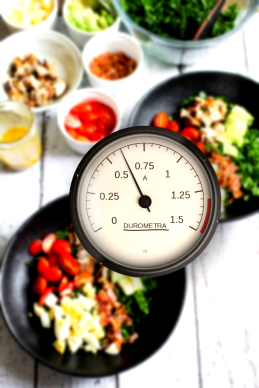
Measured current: 0.6 A
